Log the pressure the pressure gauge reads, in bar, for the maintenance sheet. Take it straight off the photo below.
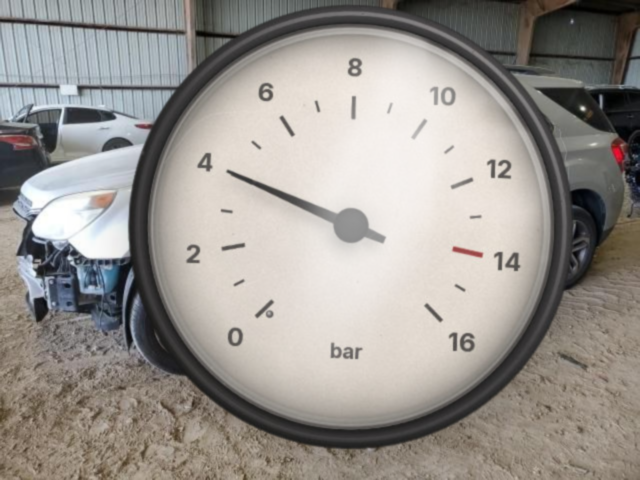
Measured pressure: 4 bar
